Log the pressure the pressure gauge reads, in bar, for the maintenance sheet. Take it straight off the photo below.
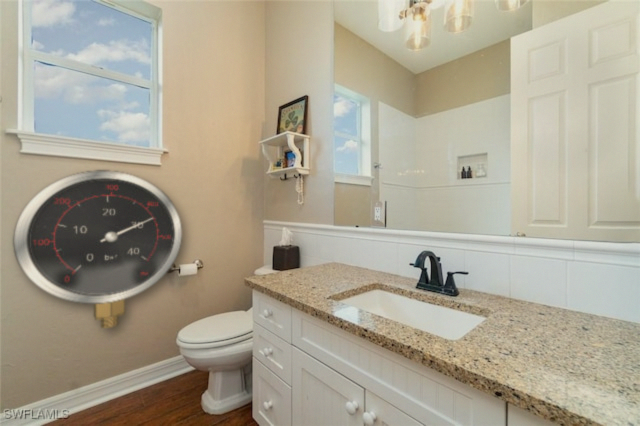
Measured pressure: 30 bar
